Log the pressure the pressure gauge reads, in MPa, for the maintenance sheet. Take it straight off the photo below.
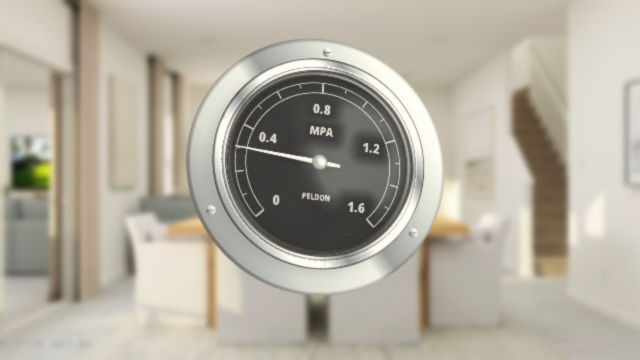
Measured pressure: 0.3 MPa
